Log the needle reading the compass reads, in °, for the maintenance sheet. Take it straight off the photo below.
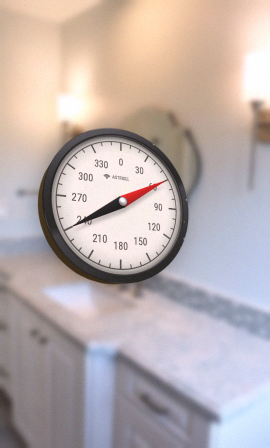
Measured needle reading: 60 °
